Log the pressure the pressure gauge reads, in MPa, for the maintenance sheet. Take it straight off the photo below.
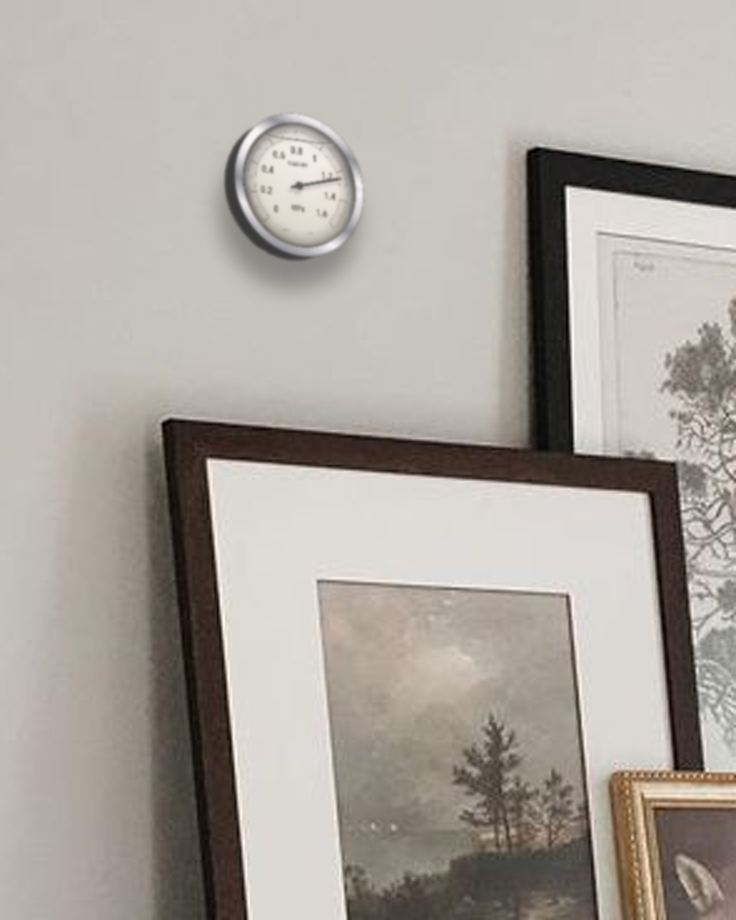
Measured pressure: 1.25 MPa
